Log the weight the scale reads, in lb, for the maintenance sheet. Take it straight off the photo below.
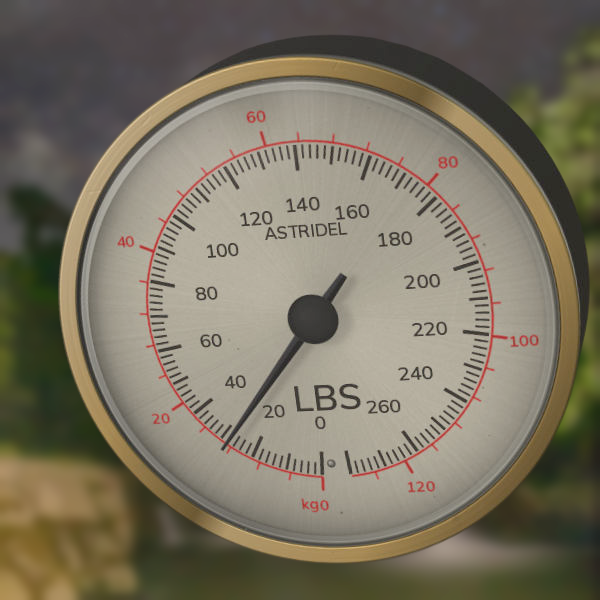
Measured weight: 28 lb
